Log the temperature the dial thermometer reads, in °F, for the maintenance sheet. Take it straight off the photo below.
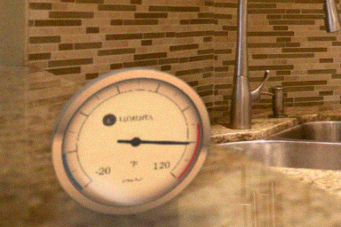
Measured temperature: 100 °F
